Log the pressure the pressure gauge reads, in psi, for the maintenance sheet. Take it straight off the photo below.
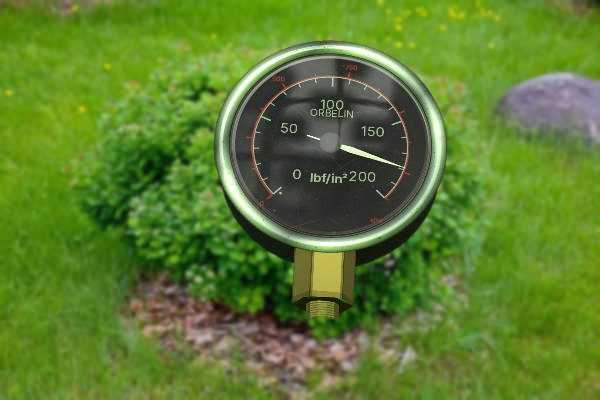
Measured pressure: 180 psi
